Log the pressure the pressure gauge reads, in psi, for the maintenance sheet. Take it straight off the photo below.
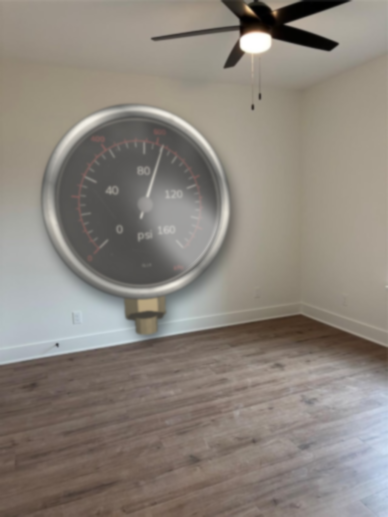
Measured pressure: 90 psi
